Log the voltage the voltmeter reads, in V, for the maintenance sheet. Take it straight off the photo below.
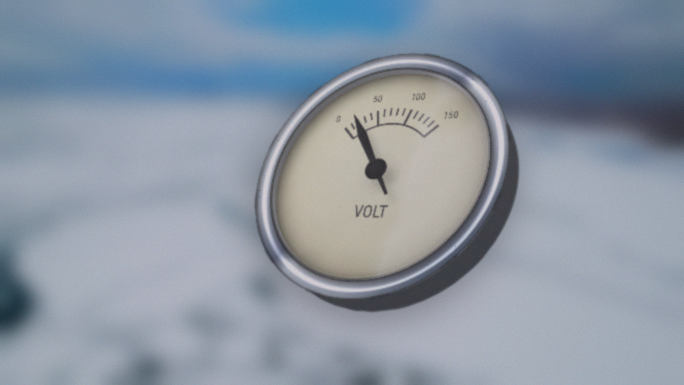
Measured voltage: 20 V
